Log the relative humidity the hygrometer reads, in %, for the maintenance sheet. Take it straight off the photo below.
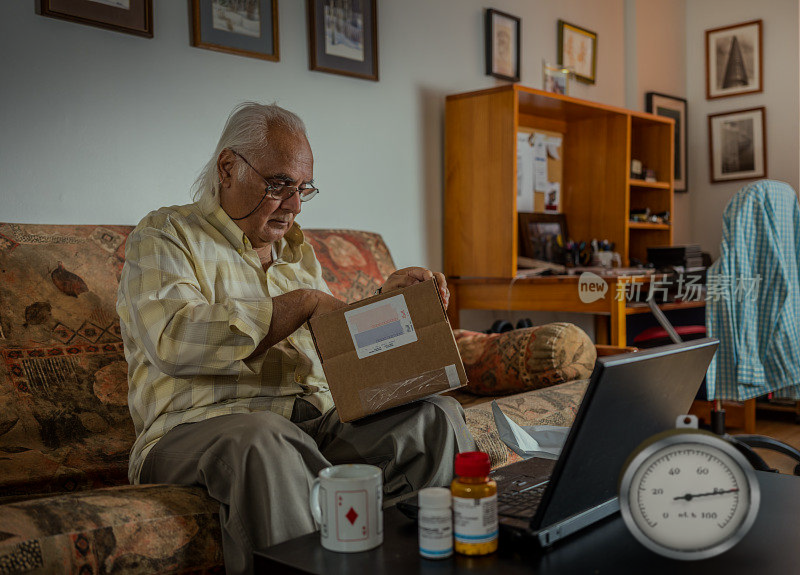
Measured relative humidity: 80 %
